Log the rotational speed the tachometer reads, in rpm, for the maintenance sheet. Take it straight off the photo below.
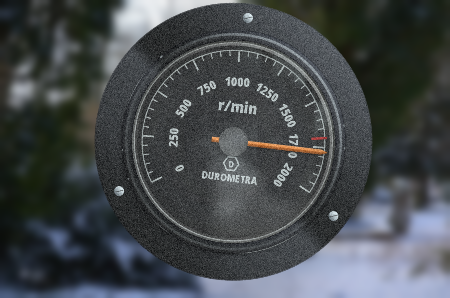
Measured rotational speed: 1775 rpm
